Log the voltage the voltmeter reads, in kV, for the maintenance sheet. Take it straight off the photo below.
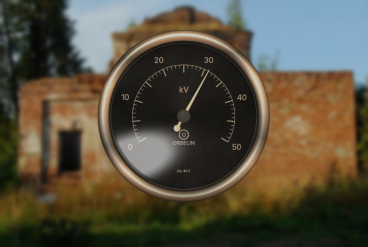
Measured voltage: 31 kV
